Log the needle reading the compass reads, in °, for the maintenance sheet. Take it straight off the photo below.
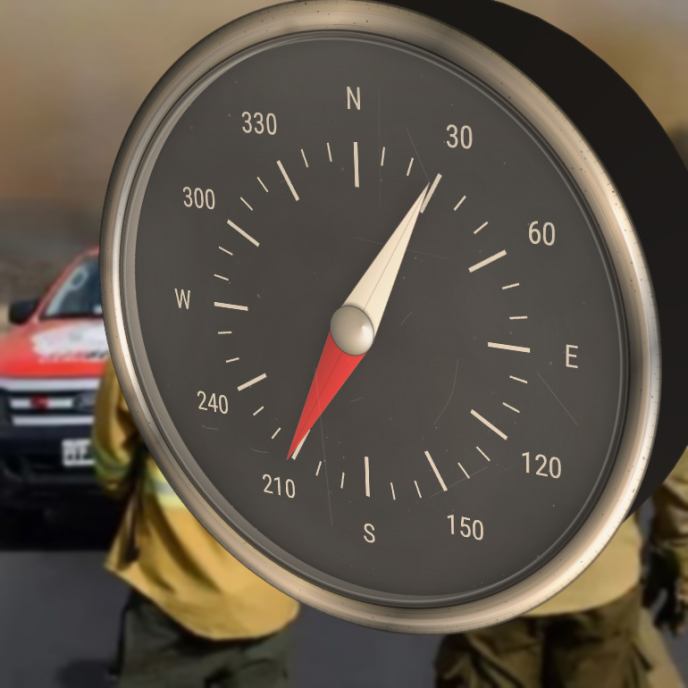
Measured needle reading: 210 °
